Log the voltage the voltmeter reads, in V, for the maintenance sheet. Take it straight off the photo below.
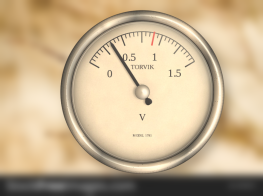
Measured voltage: 0.35 V
